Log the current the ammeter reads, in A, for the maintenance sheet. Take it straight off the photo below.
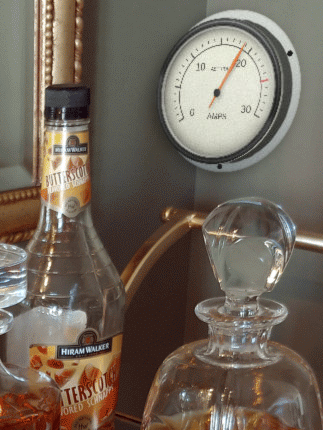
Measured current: 19 A
